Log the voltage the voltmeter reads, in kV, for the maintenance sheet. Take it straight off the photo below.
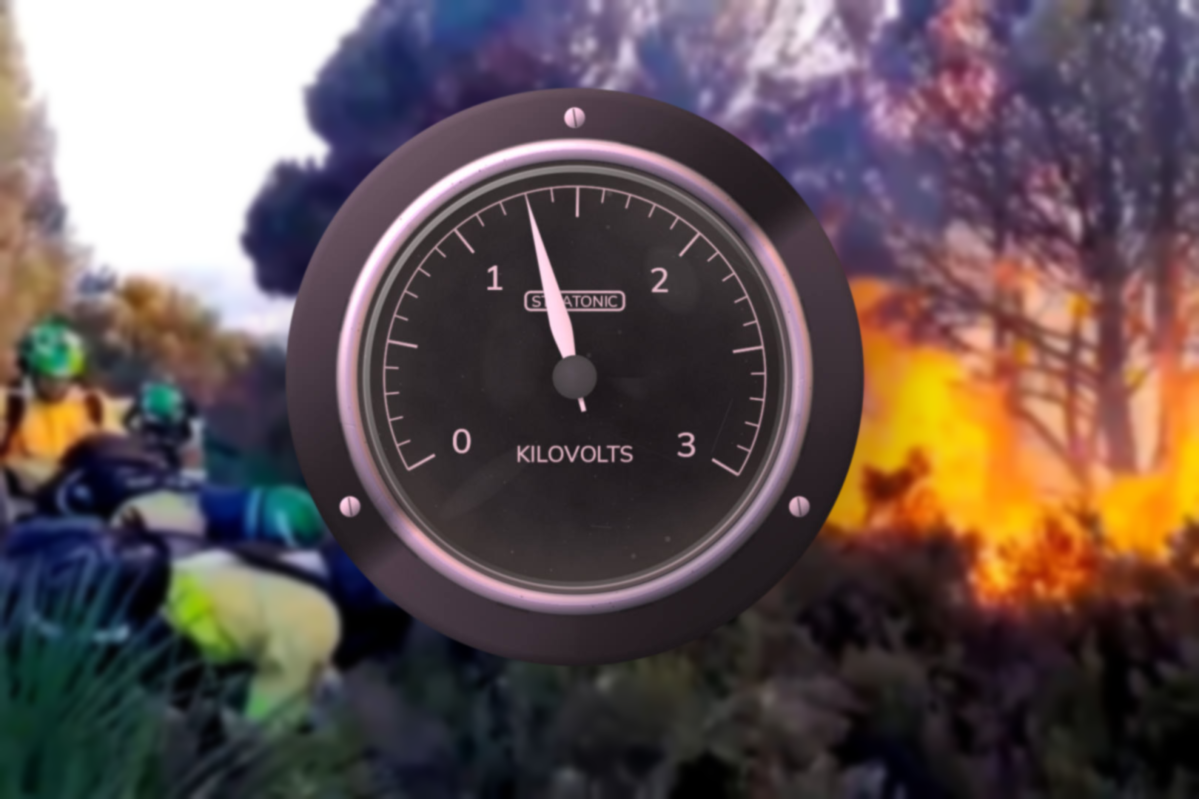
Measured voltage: 1.3 kV
